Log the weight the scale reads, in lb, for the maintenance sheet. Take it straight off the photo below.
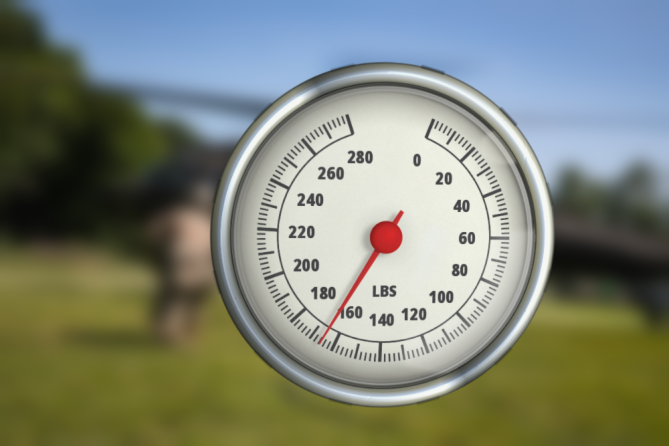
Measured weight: 166 lb
